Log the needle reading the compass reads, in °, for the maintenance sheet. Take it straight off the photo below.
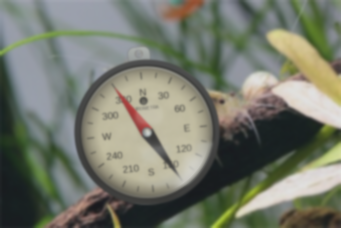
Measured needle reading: 330 °
